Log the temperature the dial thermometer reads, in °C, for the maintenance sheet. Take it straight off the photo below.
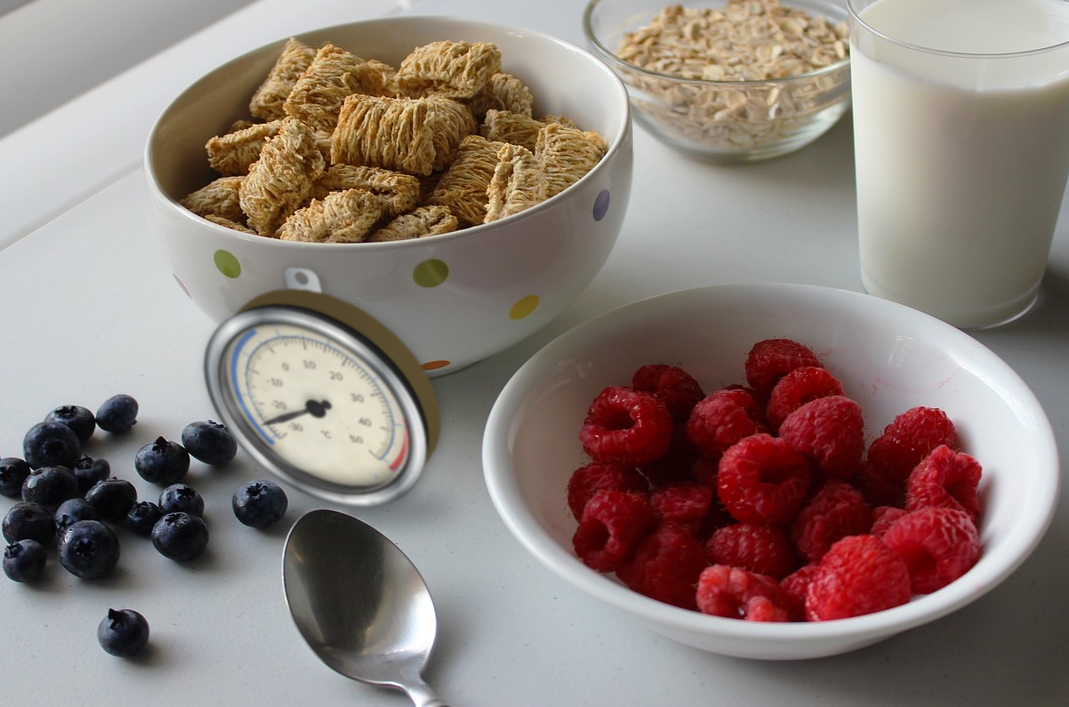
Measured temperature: -25 °C
